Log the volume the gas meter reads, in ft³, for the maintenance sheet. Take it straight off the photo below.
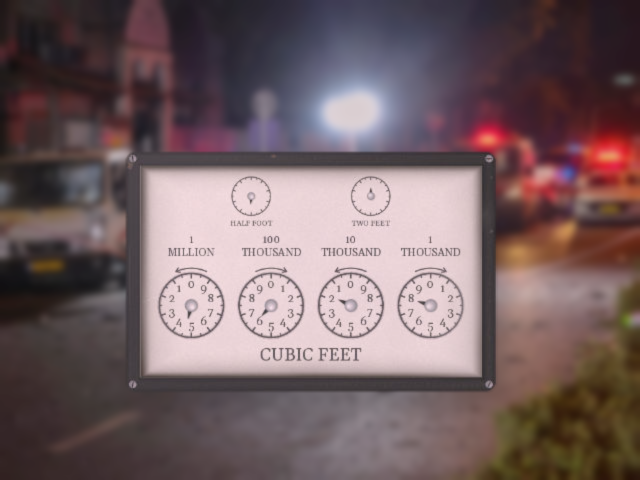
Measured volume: 461800 ft³
